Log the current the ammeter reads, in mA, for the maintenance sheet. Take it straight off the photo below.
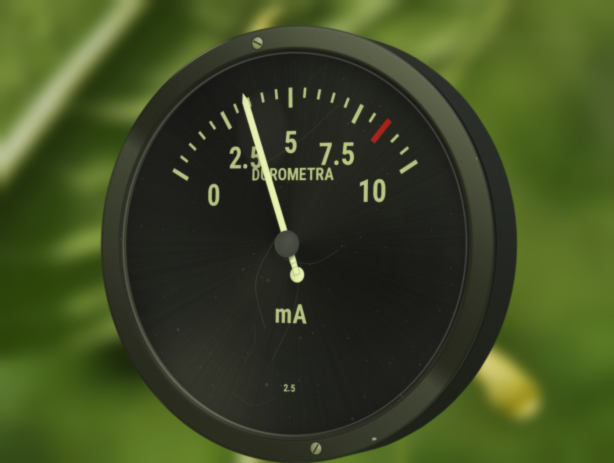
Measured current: 3.5 mA
